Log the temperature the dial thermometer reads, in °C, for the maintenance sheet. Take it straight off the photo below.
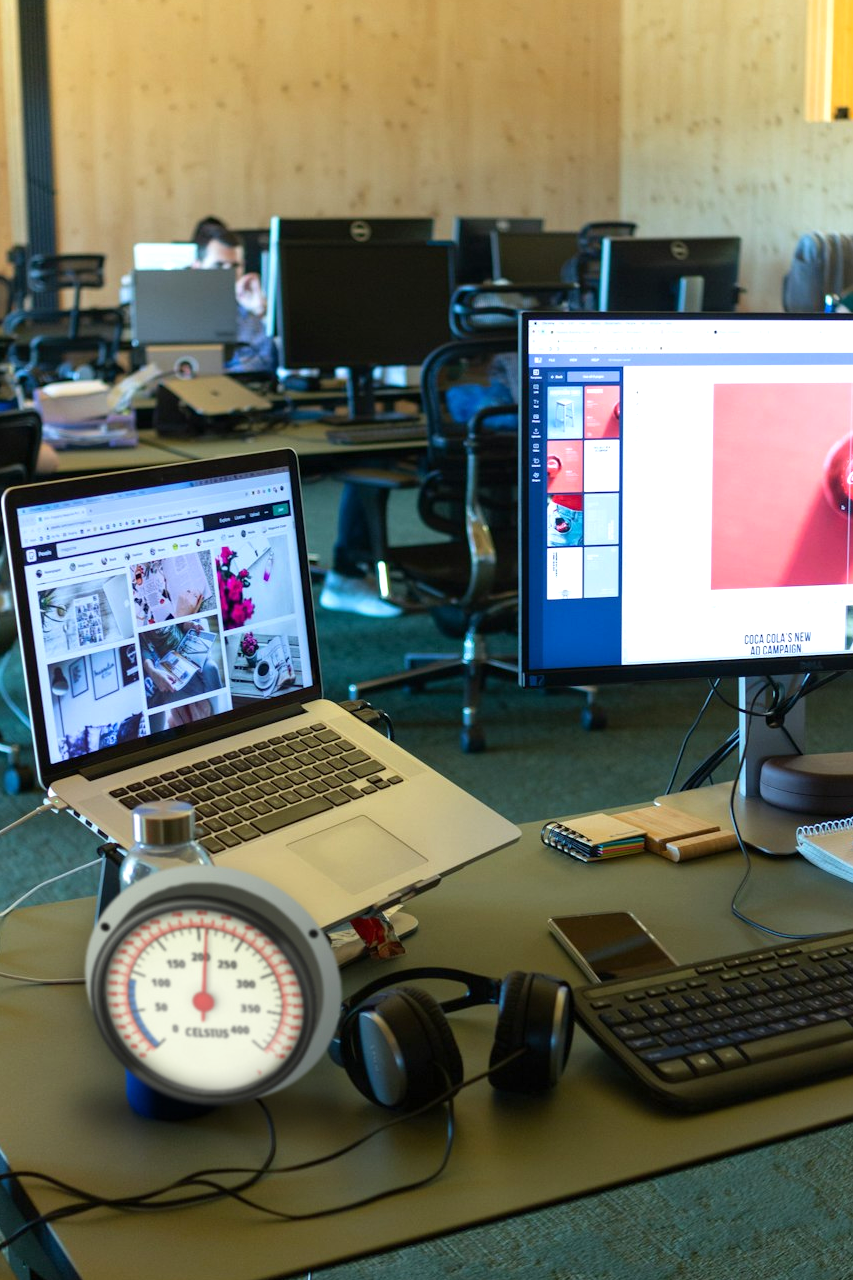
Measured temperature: 210 °C
